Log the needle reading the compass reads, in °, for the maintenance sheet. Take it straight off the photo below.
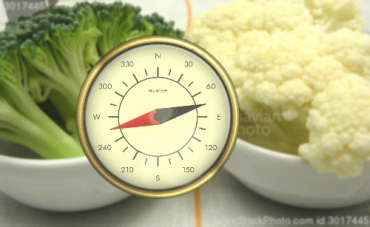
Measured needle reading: 255 °
